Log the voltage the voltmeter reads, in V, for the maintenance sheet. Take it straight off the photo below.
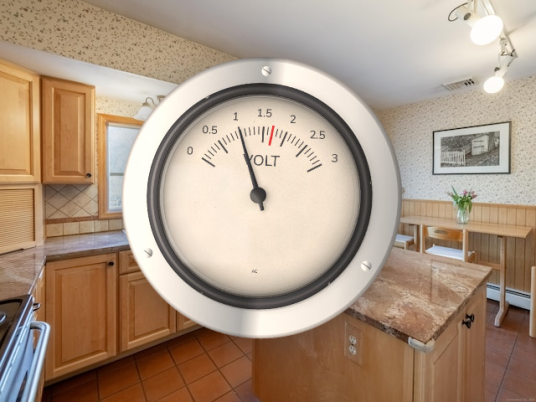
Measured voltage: 1 V
